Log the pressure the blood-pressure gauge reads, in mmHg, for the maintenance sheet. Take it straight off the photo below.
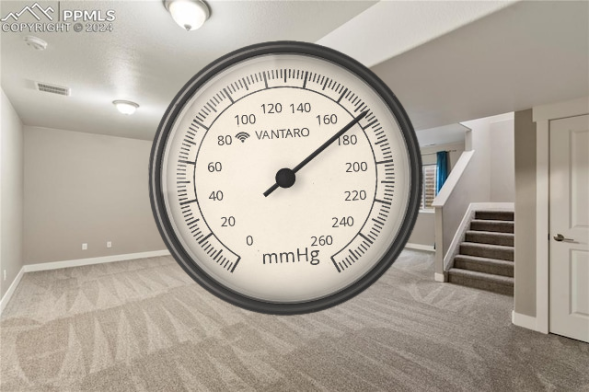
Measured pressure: 174 mmHg
